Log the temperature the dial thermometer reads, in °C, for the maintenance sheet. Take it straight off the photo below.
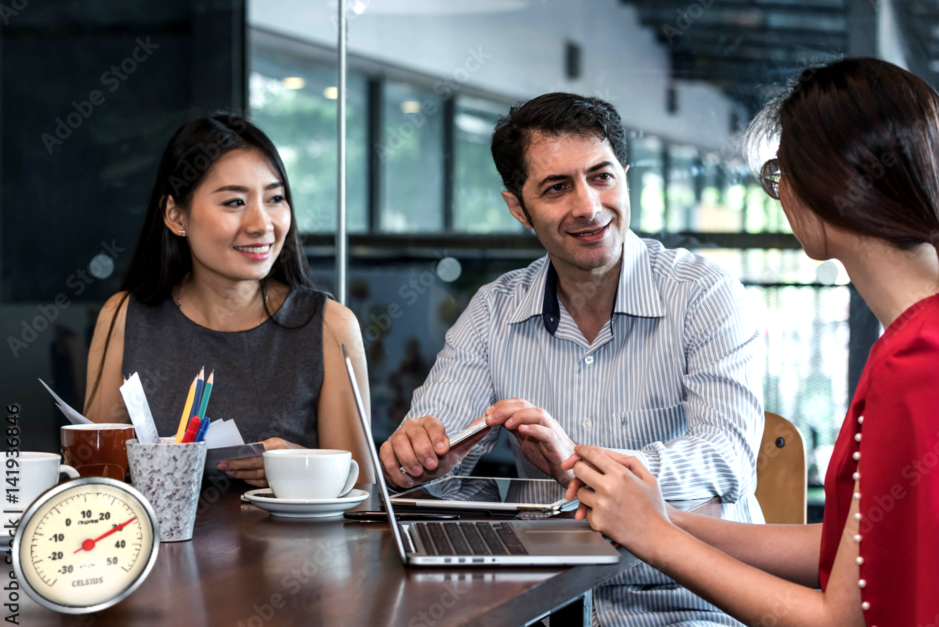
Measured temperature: 30 °C
